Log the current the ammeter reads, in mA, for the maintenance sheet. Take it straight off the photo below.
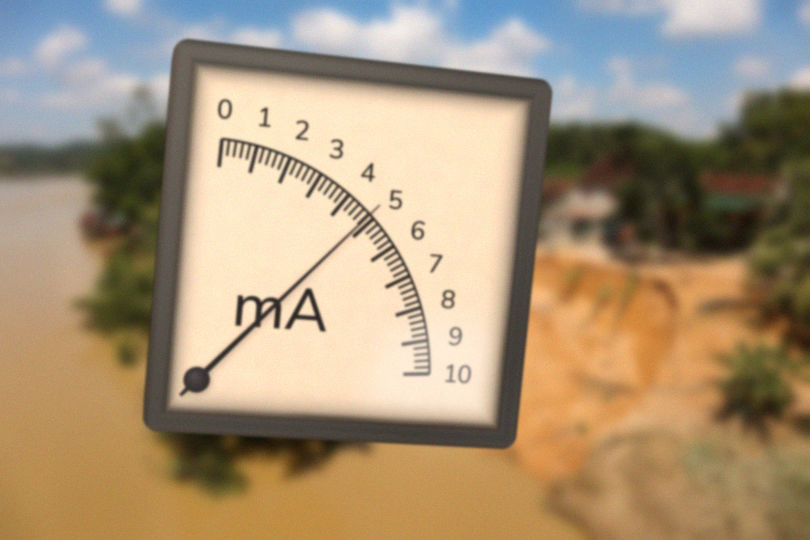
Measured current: 4.8 mA
